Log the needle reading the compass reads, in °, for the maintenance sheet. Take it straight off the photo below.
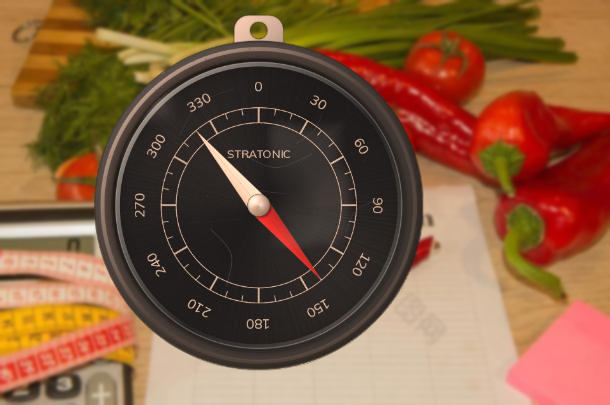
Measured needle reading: 140 °
